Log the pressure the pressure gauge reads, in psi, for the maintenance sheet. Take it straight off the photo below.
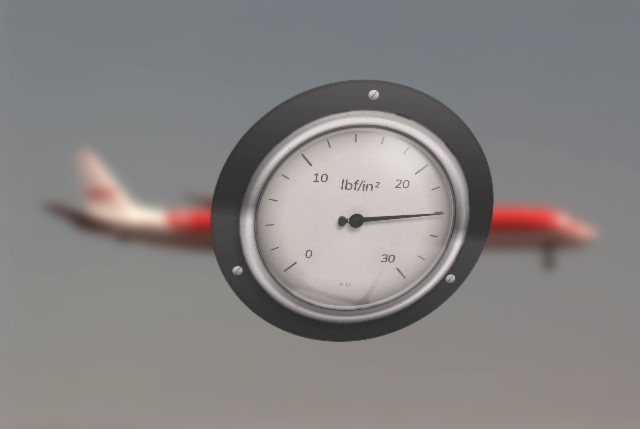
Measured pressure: 24 psi
